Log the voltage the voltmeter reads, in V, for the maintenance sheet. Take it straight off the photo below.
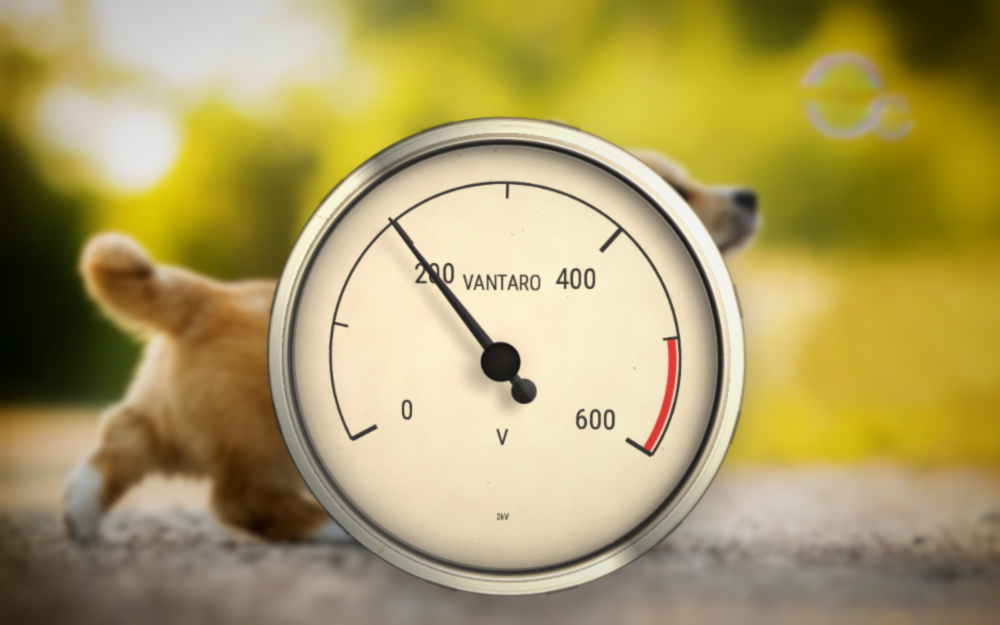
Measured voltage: 200 V
